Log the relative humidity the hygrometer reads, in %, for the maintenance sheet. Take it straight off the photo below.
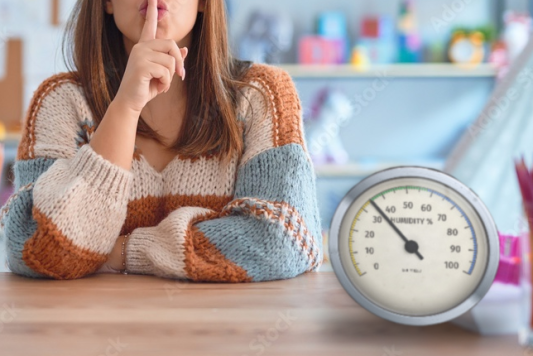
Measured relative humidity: 35 %
